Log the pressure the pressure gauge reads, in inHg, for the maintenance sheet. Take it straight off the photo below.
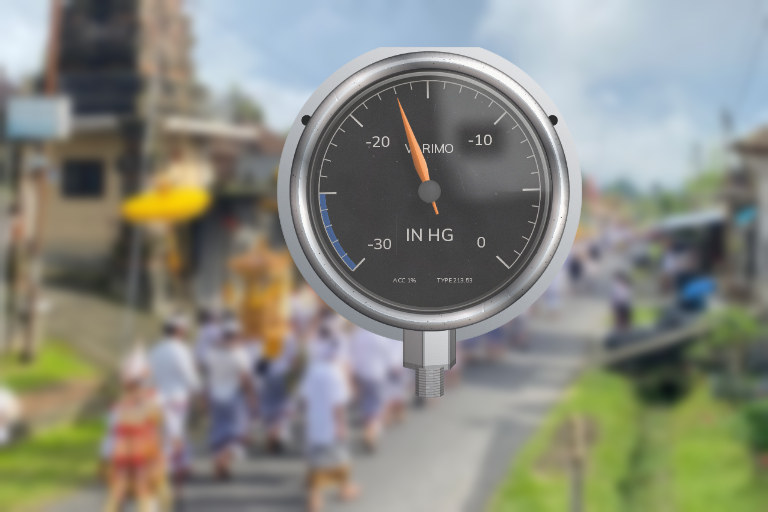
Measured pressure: -17 inHg
